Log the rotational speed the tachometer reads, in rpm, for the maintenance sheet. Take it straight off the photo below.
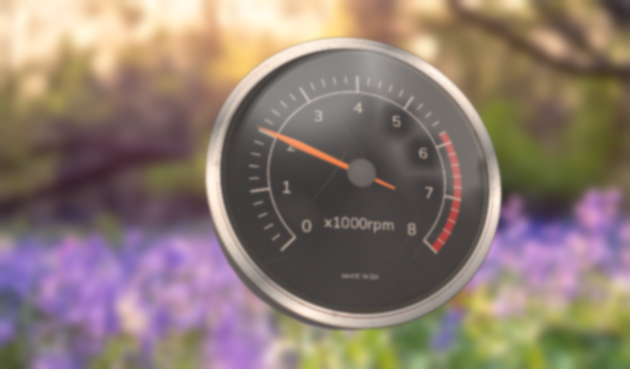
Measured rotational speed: 2000 rpm
